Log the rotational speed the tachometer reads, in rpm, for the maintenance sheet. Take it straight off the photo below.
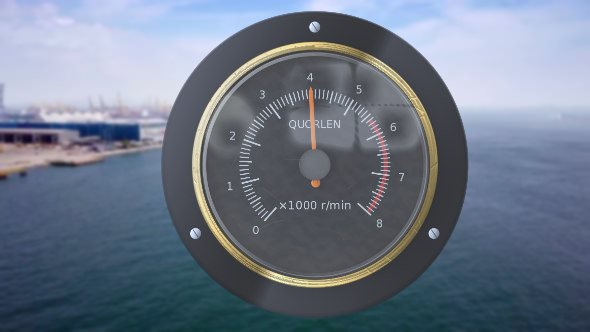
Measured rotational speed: 4000 rpm
